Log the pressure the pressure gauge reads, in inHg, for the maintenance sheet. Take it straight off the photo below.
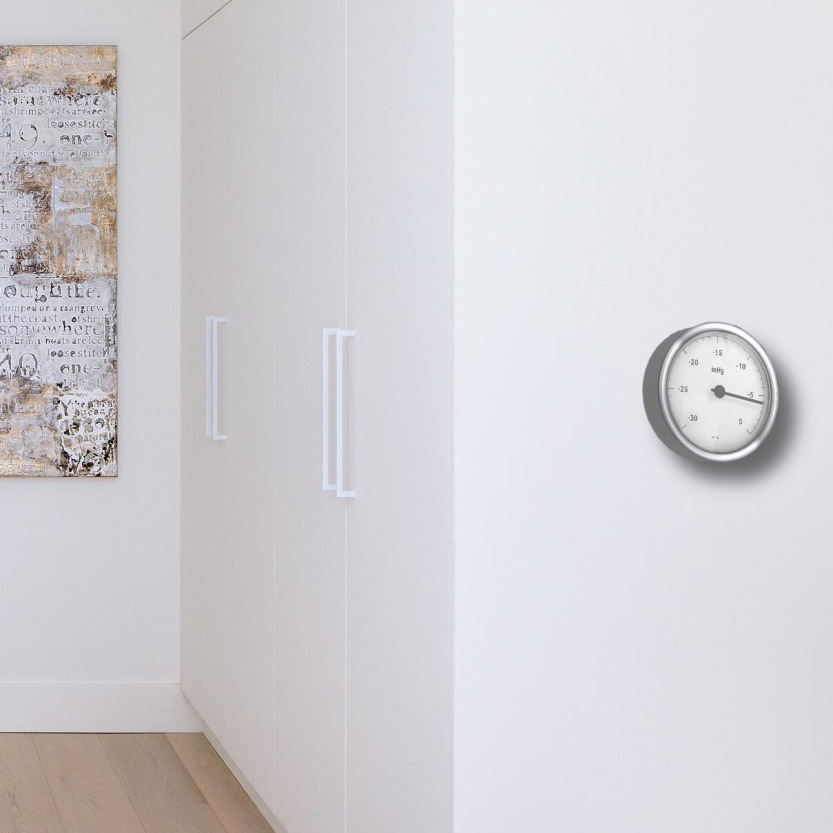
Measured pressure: -4 inHg
